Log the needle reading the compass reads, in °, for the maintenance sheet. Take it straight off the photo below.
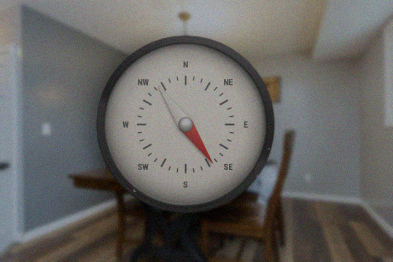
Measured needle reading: 145 °
